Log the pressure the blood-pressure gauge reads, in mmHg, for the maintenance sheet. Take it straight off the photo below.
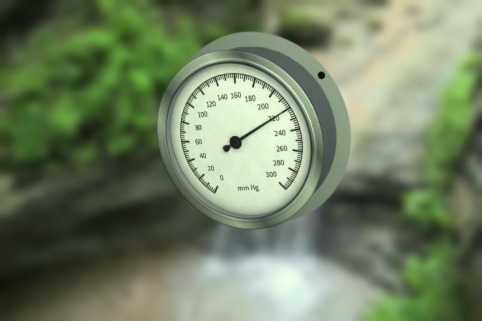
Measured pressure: 220 mmHg
